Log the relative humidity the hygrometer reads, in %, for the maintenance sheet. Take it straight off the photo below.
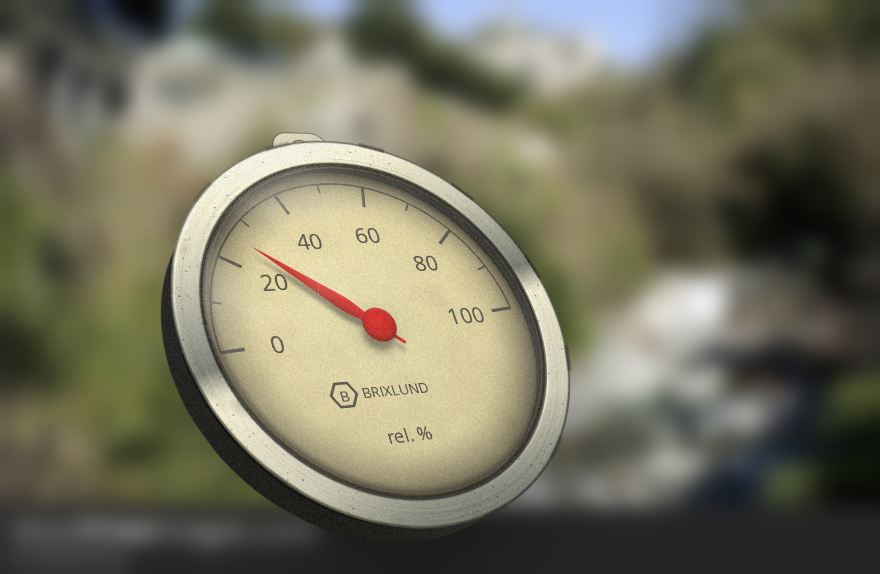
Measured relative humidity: 25 %
